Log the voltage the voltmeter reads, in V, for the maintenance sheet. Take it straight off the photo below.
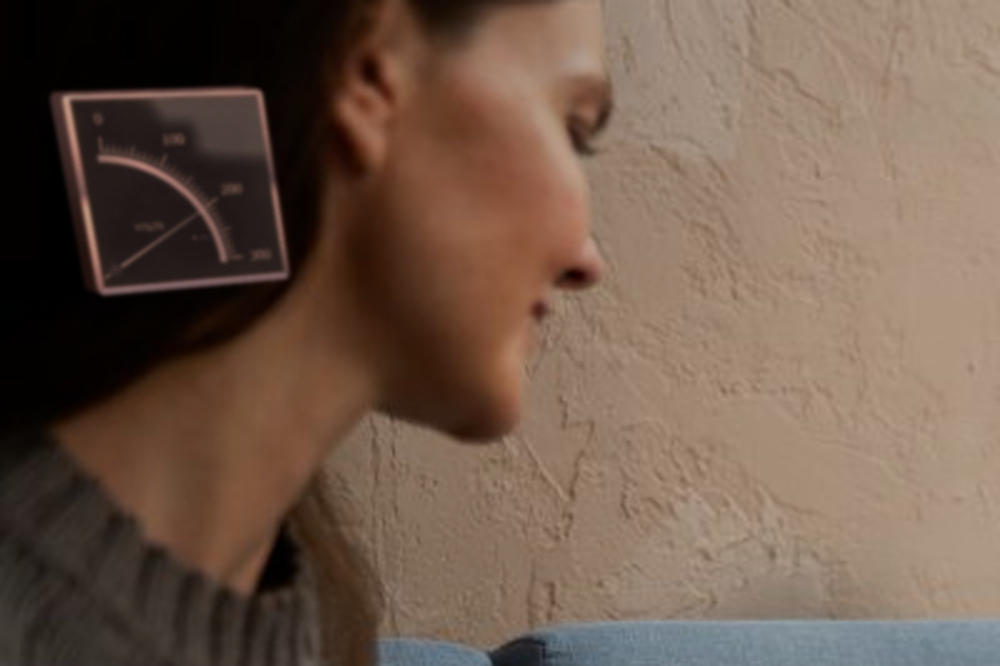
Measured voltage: 200 V
